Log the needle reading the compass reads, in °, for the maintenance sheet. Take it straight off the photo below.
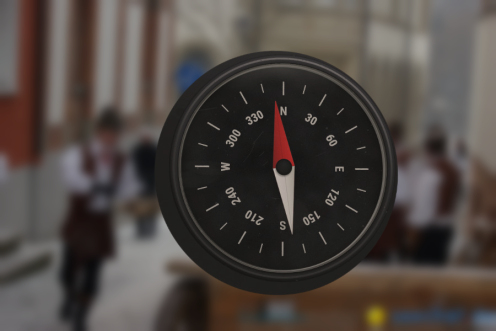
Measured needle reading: 352.5 °
